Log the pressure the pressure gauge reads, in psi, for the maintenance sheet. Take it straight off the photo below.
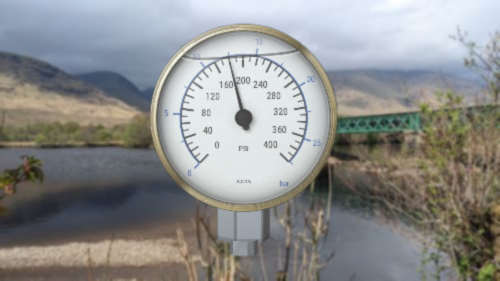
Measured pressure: 180 psi
